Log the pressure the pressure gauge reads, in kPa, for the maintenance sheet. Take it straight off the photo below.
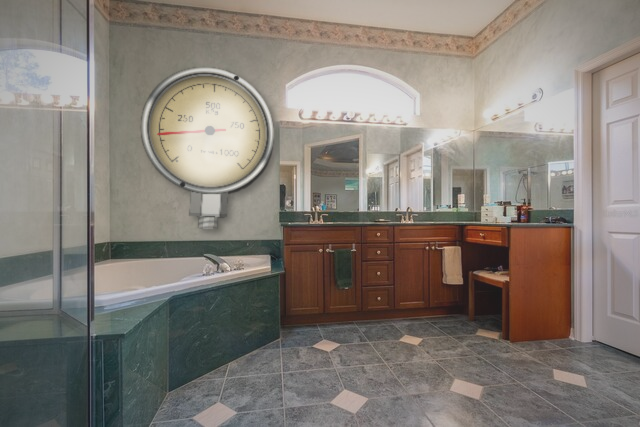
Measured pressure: 125 kPa
